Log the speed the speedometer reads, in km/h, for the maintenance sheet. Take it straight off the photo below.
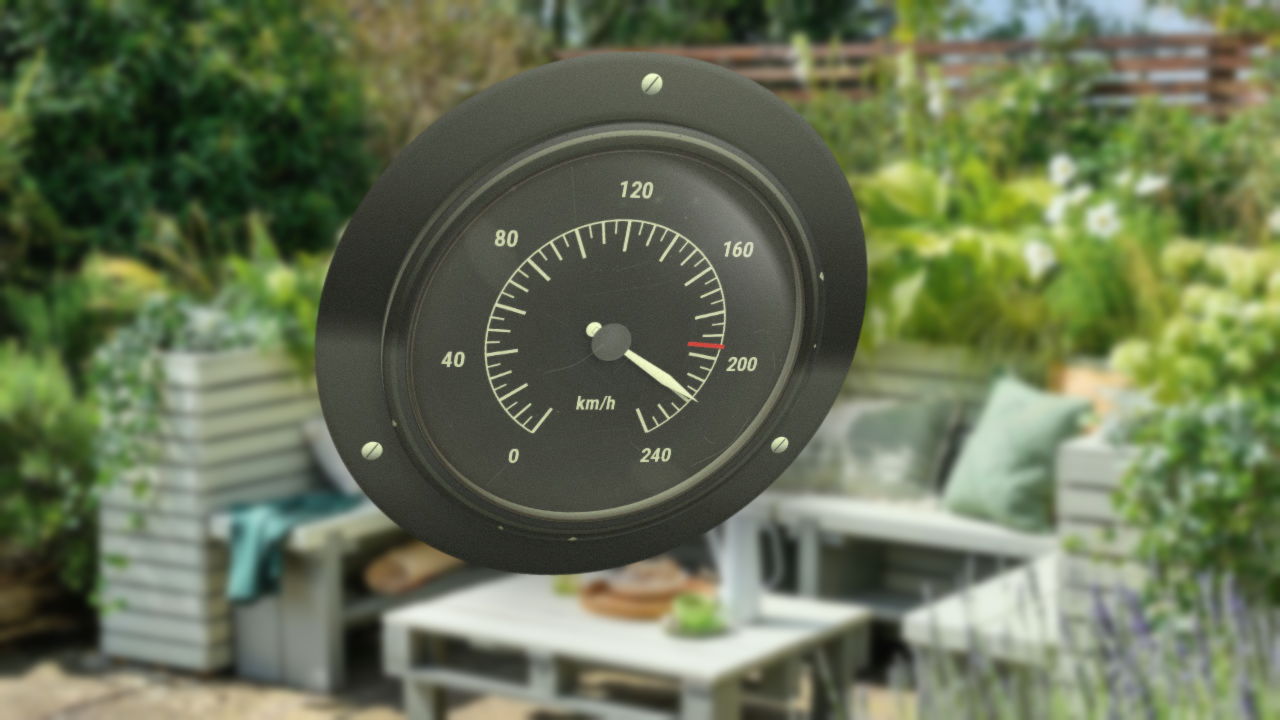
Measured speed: 217.5 km/h
